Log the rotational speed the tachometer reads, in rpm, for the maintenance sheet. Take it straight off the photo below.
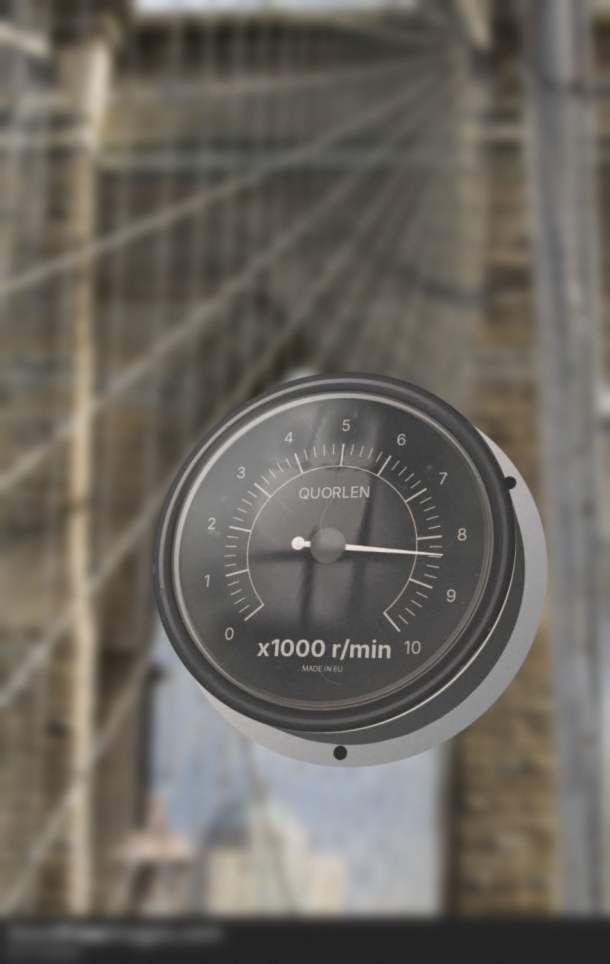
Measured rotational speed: 8400 rpm
